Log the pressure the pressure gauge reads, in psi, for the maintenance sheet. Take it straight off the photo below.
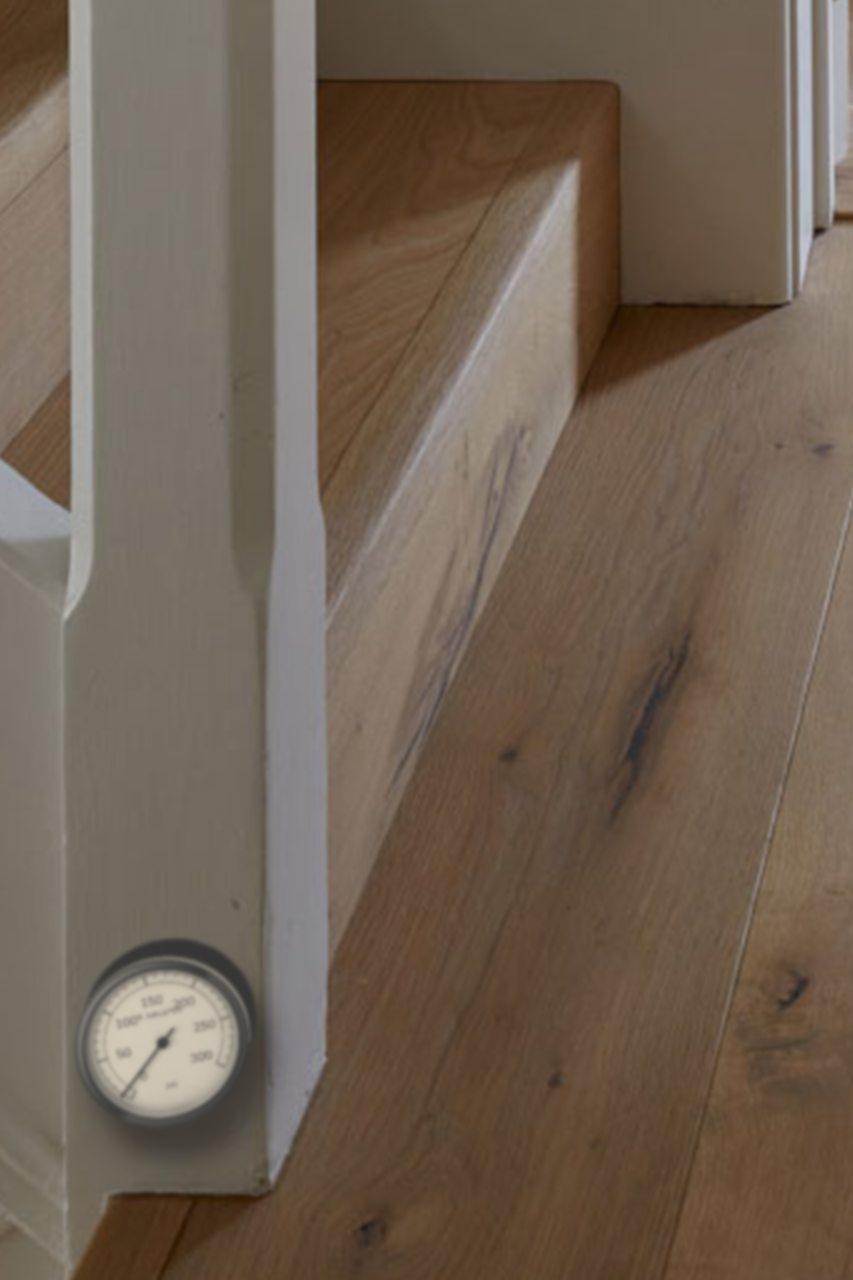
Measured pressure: 10 psi
